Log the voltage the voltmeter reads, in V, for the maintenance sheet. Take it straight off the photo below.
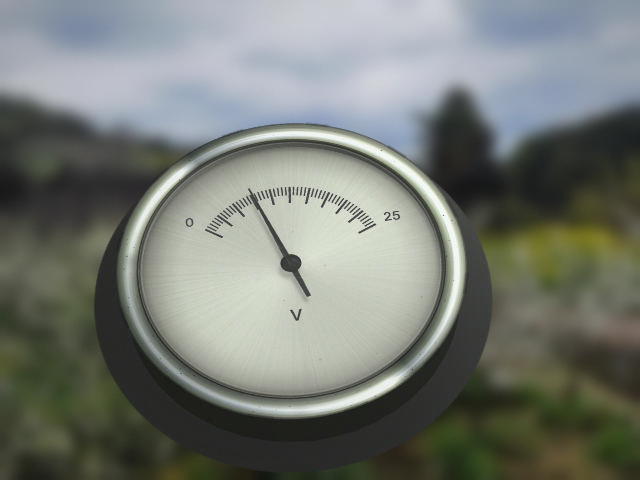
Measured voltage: 7.5 V
